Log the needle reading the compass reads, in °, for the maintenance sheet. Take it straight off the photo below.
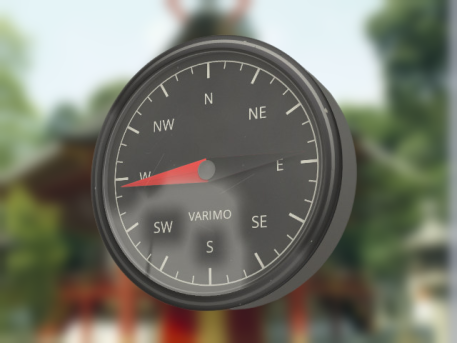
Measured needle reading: 265 °
